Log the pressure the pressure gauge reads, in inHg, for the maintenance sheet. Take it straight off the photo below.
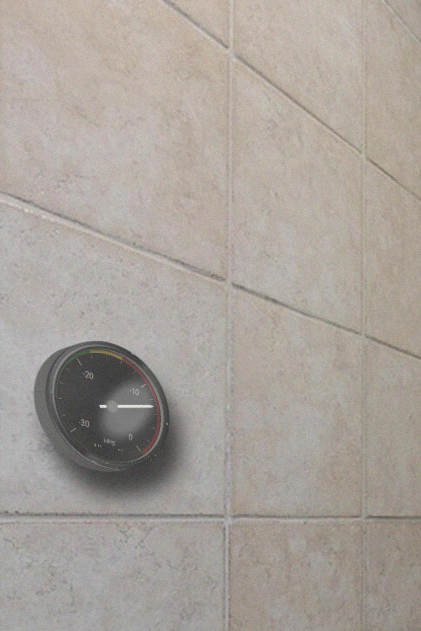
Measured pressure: -7 inHg
